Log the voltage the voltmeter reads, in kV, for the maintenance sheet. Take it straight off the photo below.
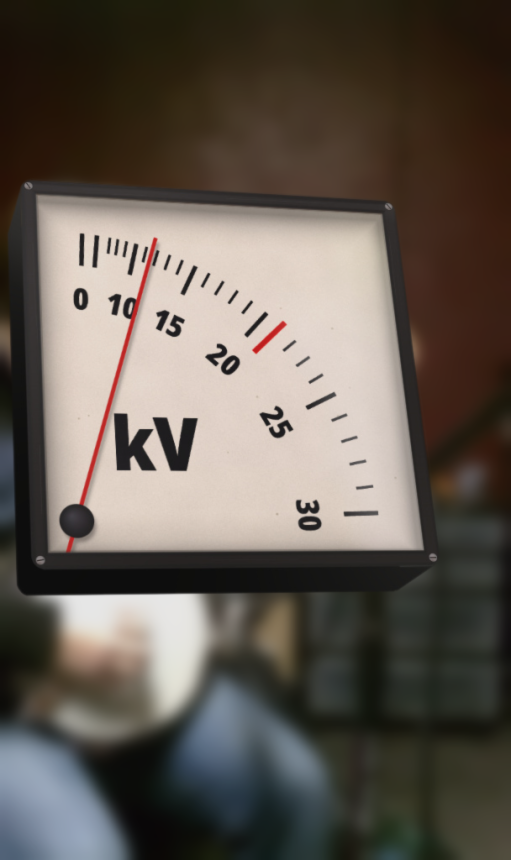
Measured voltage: 11.5 kV
